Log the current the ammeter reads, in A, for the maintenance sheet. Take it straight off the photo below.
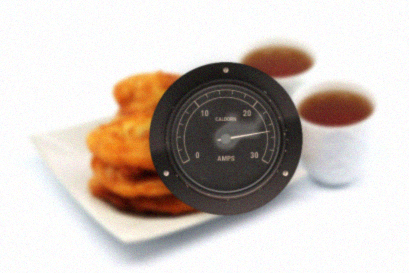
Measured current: 25 A
